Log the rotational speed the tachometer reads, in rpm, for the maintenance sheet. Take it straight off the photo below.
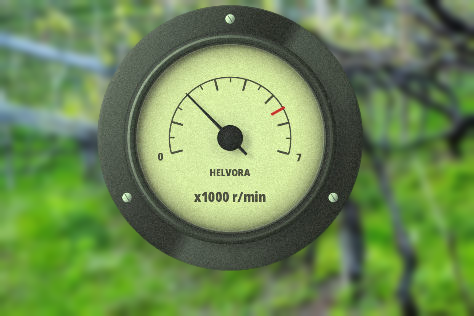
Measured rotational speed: 2000 rpm
